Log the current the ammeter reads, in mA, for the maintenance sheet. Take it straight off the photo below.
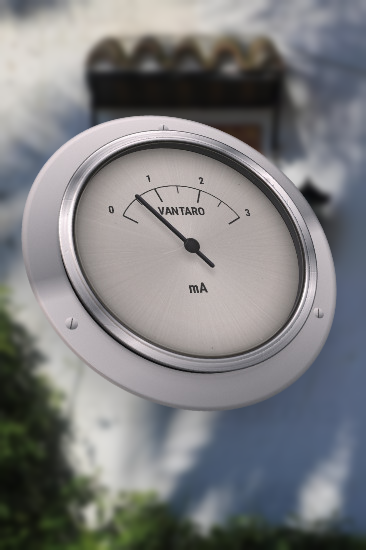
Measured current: 0.5 mA
